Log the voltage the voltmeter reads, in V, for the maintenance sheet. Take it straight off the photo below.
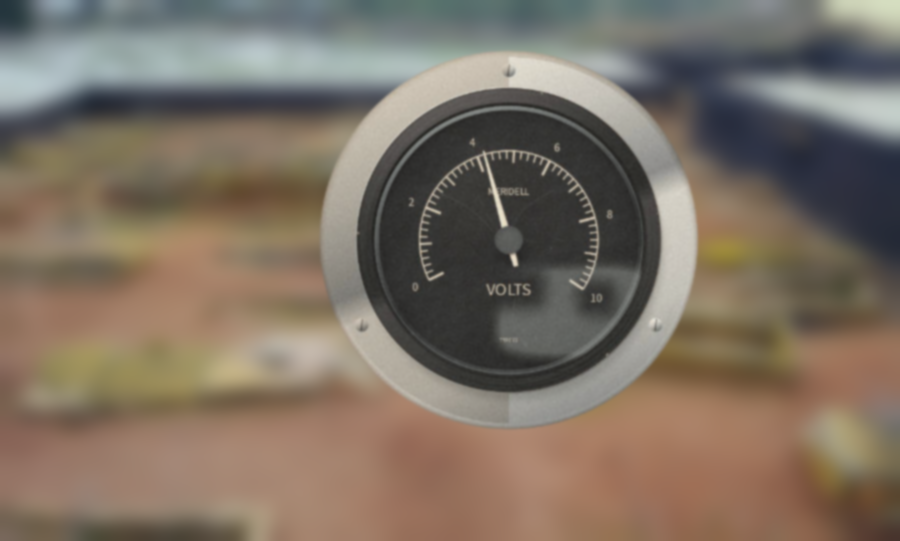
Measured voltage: 4.2 V
